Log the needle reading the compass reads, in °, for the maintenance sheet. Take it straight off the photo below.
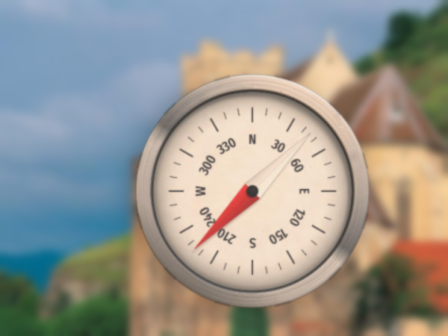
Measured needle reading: 225 °
